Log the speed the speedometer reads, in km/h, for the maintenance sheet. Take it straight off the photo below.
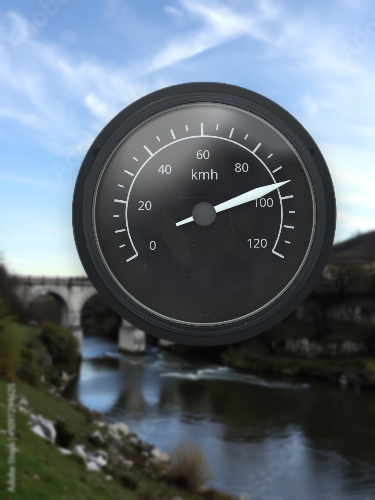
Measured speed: 95 km/h
